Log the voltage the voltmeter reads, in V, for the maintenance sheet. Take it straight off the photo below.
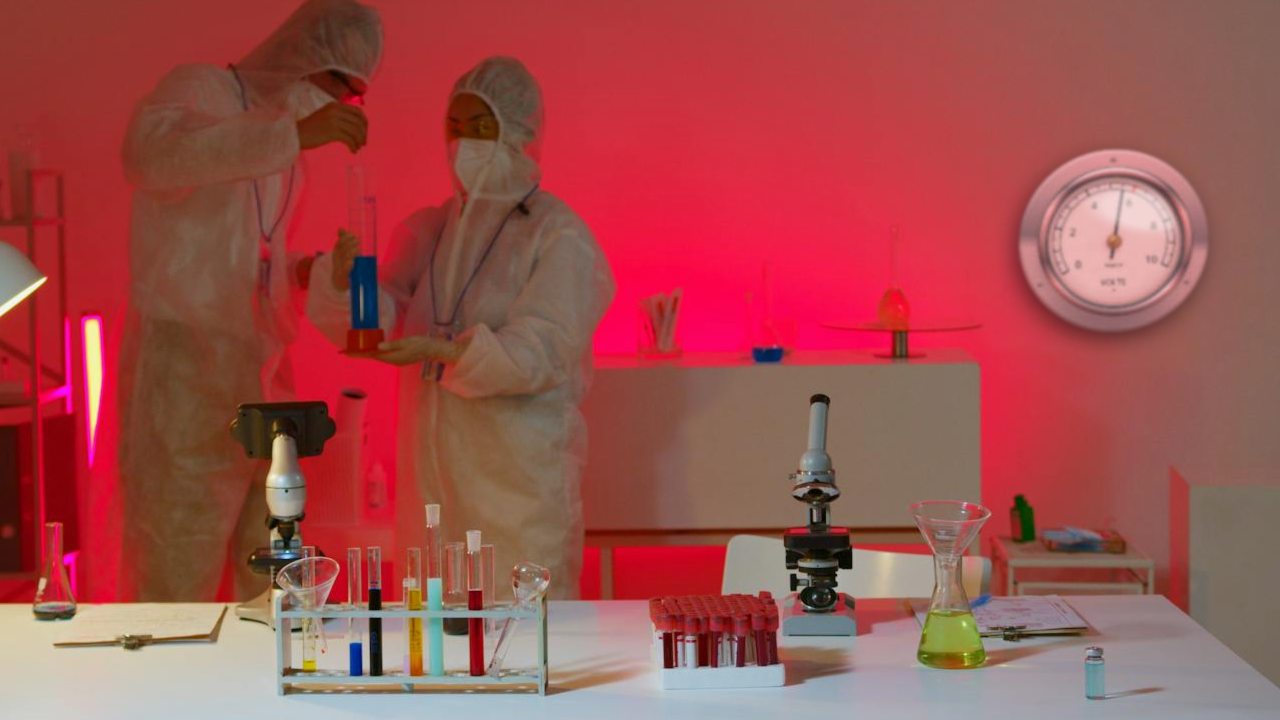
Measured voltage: 5.5 V
